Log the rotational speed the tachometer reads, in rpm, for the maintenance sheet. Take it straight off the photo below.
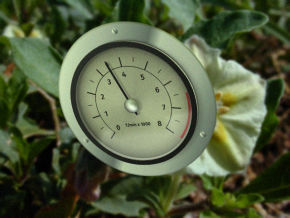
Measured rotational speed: 3500 rpm
